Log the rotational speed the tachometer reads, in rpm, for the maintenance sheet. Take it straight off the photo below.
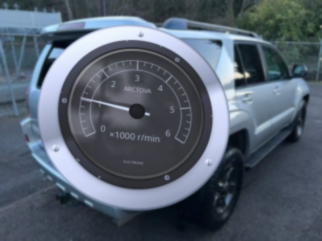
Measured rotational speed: 1000 rpm
